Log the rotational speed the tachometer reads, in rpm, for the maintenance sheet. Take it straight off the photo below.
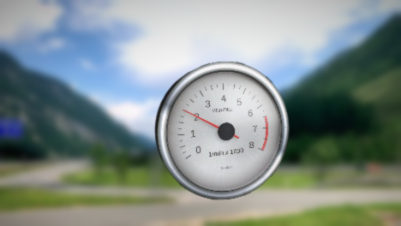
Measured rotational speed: 2000 rpm
